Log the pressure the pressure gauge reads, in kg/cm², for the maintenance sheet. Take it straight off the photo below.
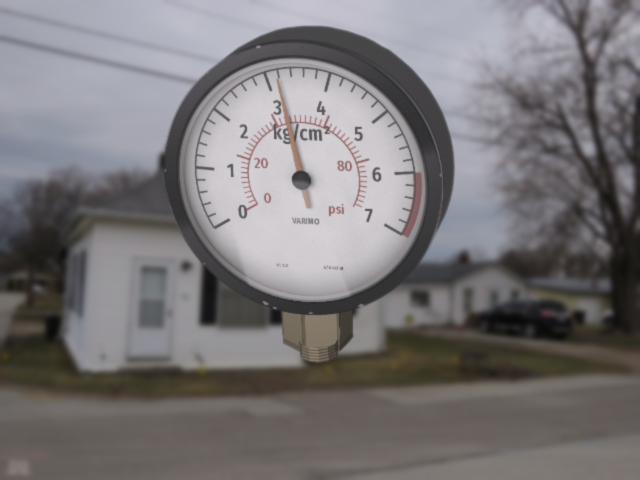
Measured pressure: 3.2 kg/cm²
